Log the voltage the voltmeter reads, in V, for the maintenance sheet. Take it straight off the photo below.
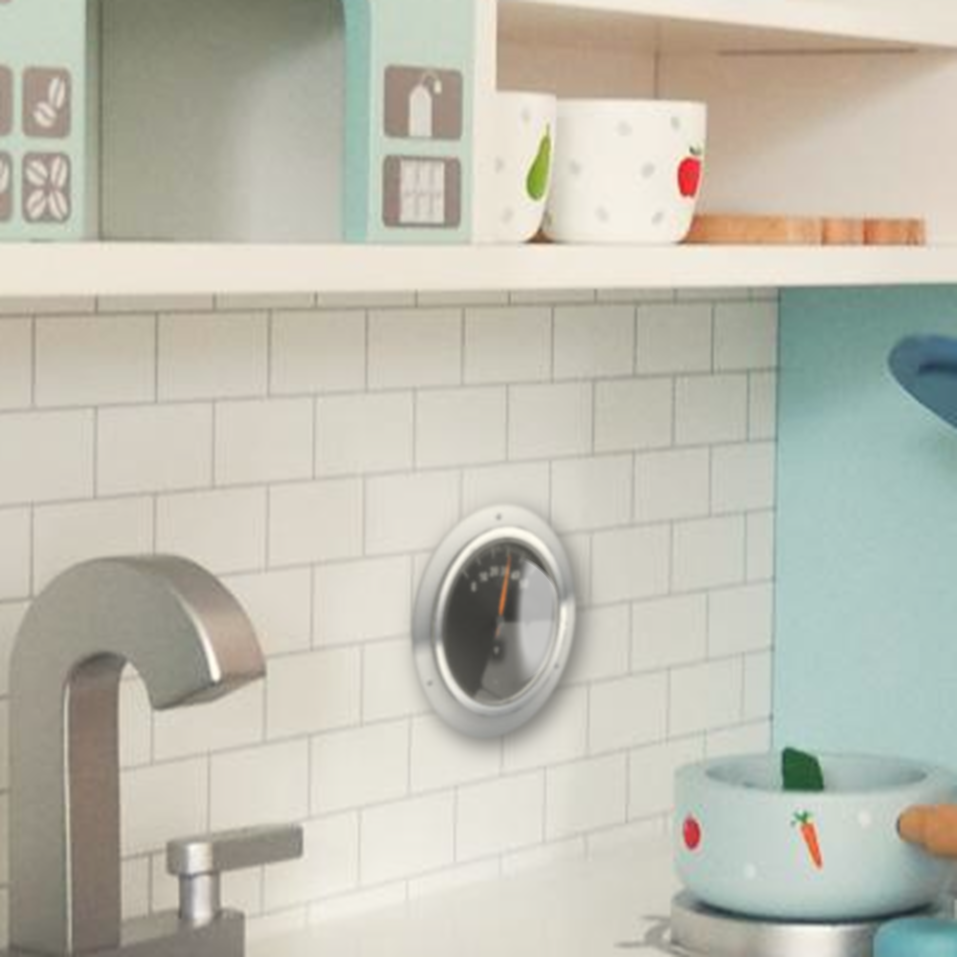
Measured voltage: 30 V
